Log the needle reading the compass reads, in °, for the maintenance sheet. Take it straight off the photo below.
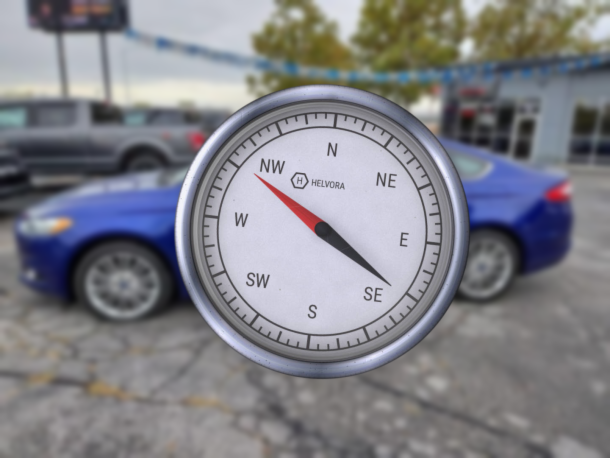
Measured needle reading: 302.5 °
